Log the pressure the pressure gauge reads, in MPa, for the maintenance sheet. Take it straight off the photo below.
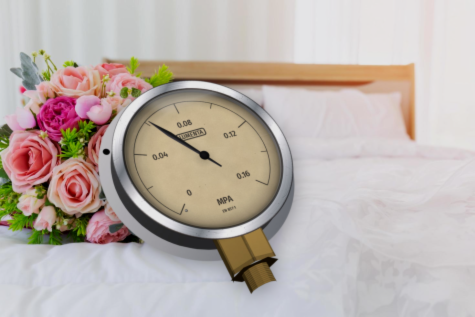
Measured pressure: 0.06 MPa
